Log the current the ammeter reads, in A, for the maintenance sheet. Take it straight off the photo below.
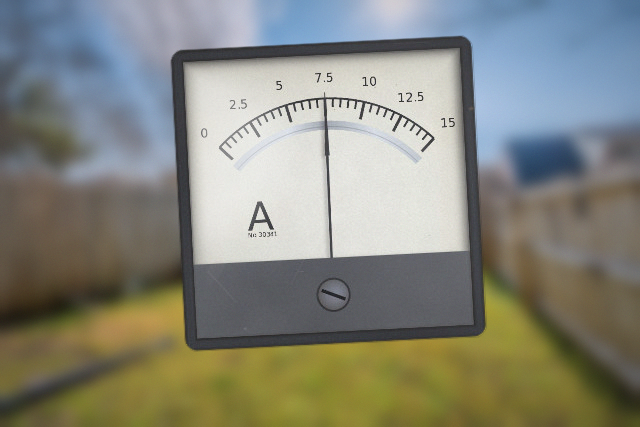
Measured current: 7.5 A
